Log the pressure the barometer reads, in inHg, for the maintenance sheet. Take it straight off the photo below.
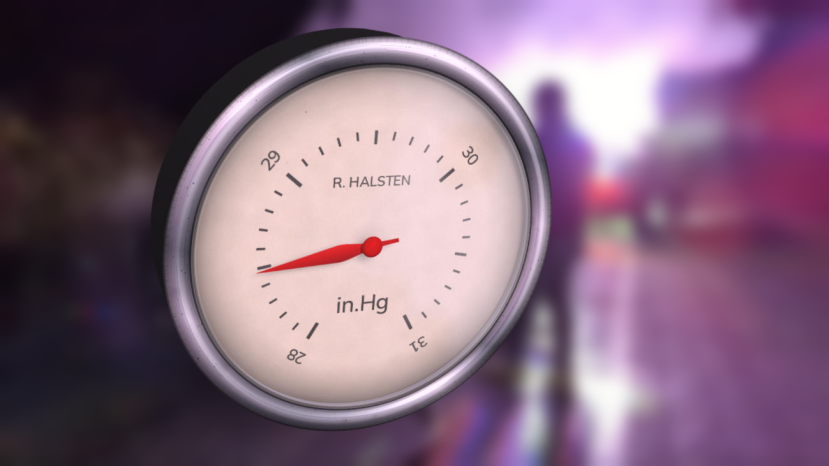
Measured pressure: 28.5 inHg
